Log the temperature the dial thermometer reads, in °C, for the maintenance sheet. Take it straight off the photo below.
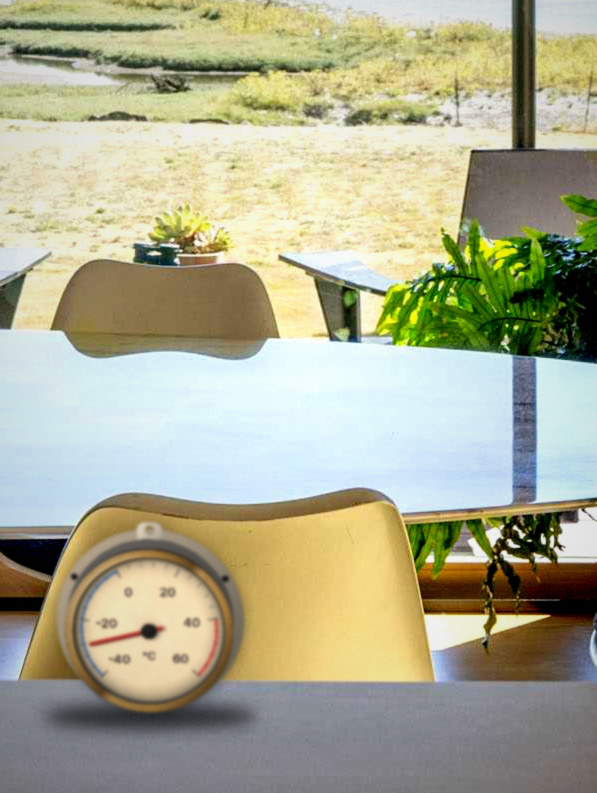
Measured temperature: -28 °C
